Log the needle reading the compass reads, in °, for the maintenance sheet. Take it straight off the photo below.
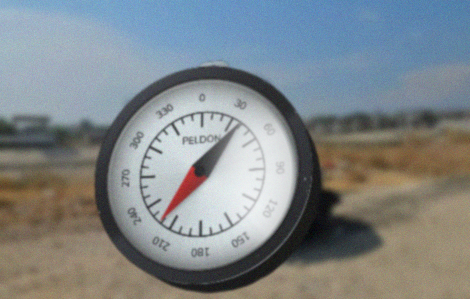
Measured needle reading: 220 °
